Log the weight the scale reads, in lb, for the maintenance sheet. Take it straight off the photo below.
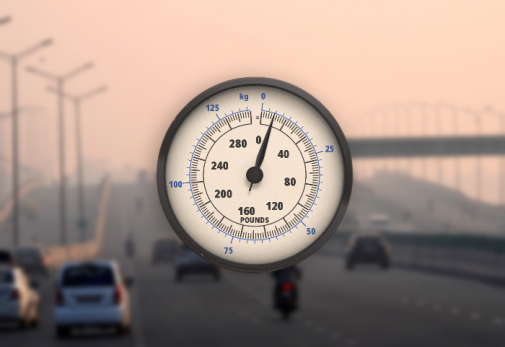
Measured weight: 10 lb
